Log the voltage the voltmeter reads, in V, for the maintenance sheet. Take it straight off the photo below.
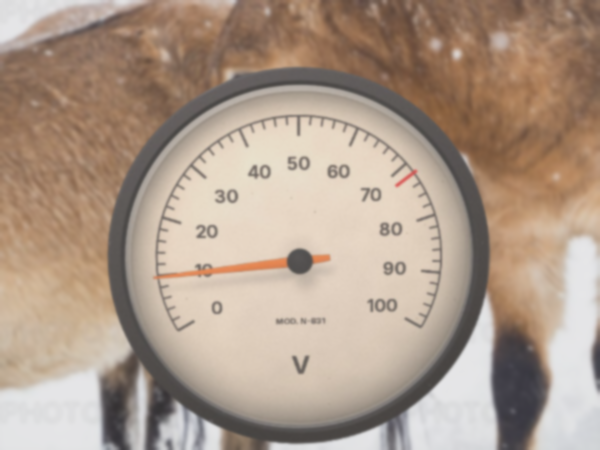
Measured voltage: 10 V
